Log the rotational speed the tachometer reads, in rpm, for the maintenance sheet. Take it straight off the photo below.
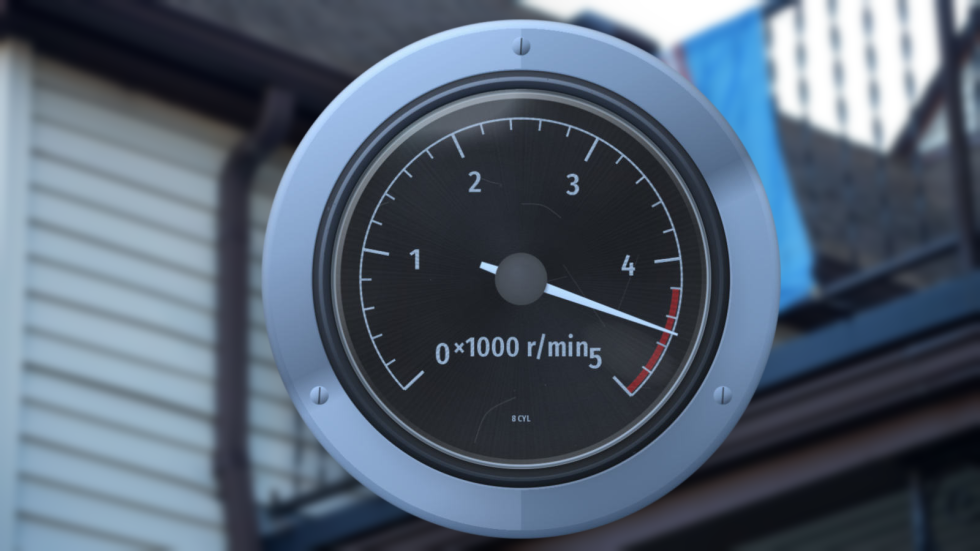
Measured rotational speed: 4500 rpm
